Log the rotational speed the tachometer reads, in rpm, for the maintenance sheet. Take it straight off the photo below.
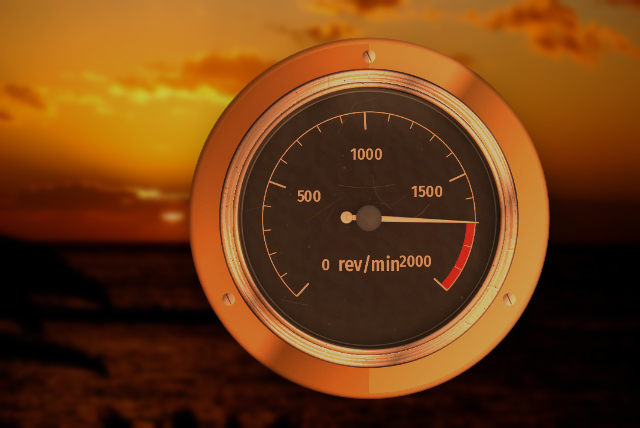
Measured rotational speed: 1700 rpm
